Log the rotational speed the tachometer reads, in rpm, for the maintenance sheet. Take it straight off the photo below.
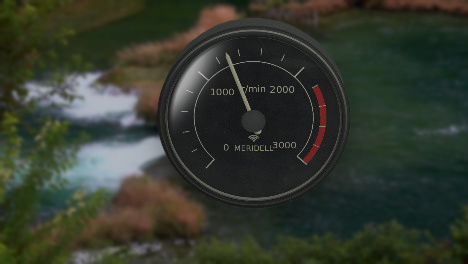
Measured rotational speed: 1300 rpm
